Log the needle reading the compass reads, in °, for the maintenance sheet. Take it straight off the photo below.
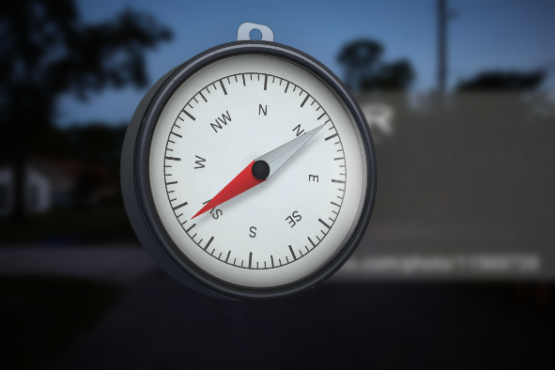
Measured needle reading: 230 °
